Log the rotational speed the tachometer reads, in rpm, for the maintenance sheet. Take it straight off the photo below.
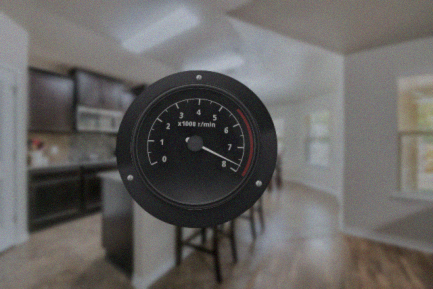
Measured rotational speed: 7750 rpm
